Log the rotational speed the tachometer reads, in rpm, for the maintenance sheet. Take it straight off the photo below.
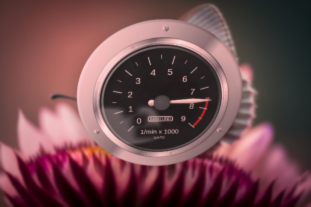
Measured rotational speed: 7500 rpm
